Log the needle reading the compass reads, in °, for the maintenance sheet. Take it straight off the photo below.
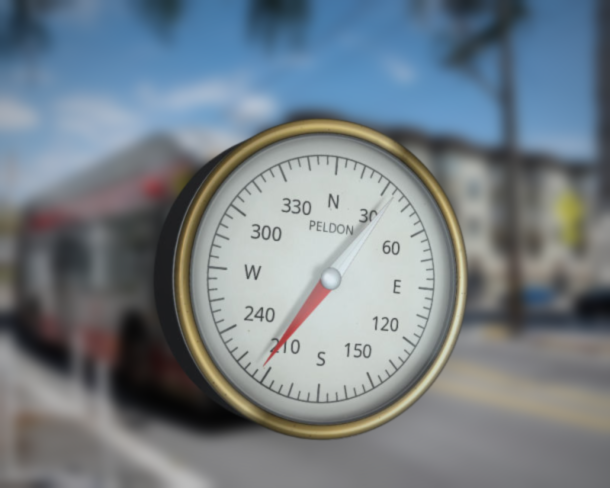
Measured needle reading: 215 °
